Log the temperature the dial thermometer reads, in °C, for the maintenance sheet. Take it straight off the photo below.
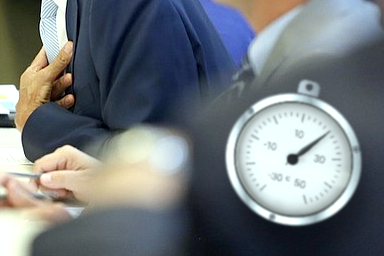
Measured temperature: 20 °C
